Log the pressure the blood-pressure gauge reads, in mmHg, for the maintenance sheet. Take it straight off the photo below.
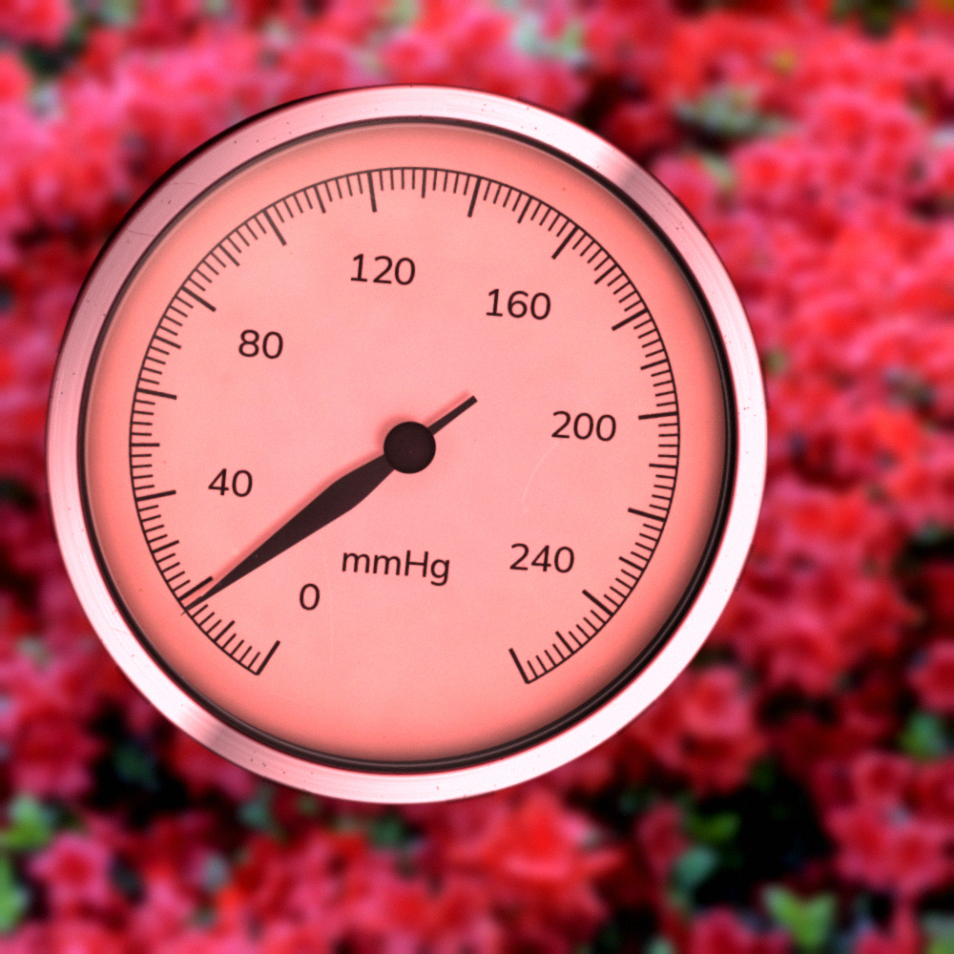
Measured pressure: 18 mmHg
